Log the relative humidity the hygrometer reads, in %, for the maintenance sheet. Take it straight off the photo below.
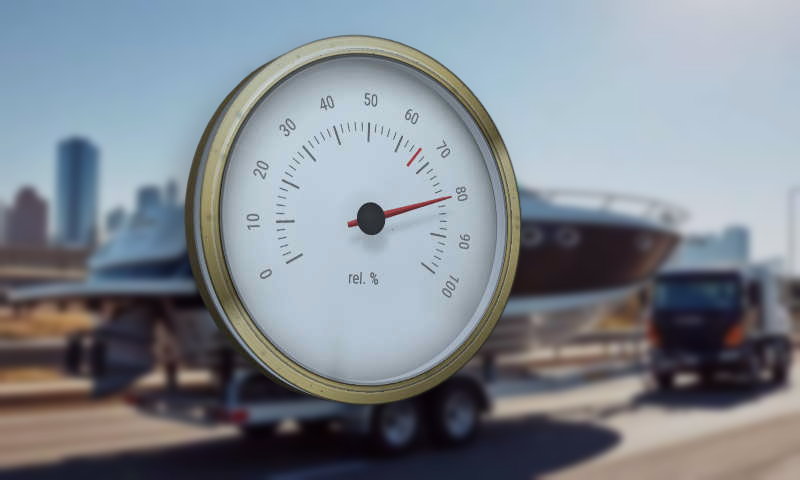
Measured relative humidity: 80 %
